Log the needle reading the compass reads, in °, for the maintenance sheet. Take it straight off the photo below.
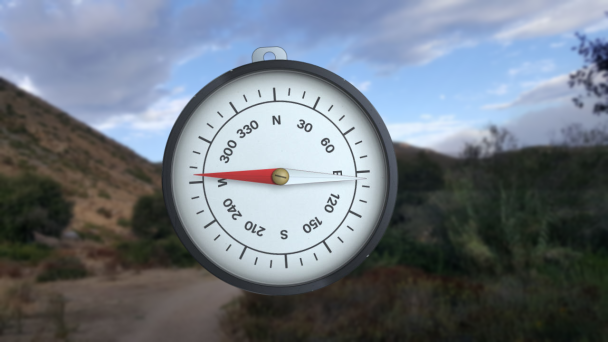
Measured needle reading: 275 °
